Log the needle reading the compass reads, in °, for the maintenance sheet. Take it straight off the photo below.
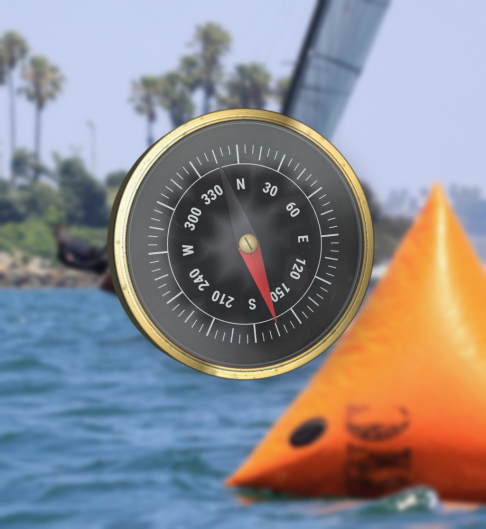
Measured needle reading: 165 °
